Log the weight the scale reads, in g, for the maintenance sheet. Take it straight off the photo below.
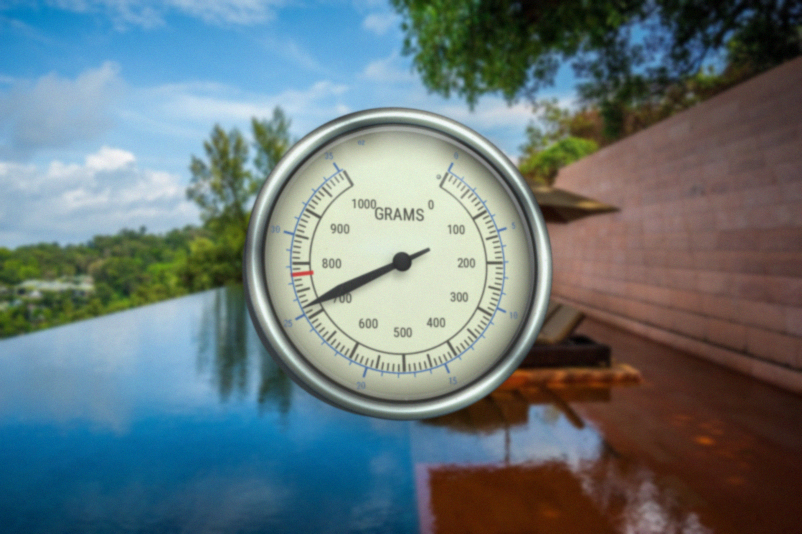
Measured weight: 720 g
